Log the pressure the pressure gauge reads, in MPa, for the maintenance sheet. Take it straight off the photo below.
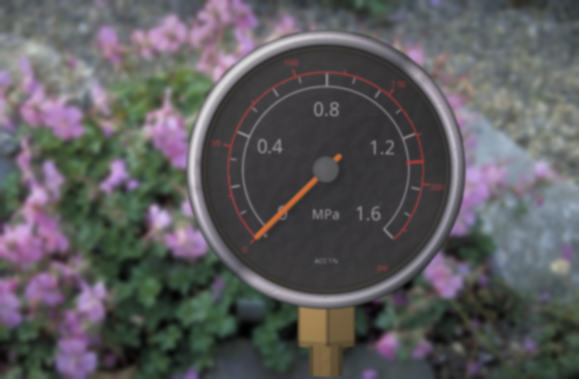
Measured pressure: 0 MPa
